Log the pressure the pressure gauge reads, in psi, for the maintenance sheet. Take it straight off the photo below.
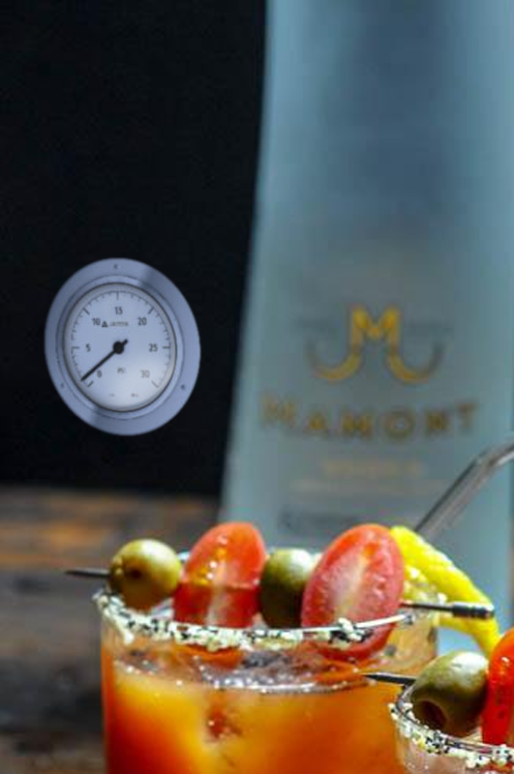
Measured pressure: 1 psi
